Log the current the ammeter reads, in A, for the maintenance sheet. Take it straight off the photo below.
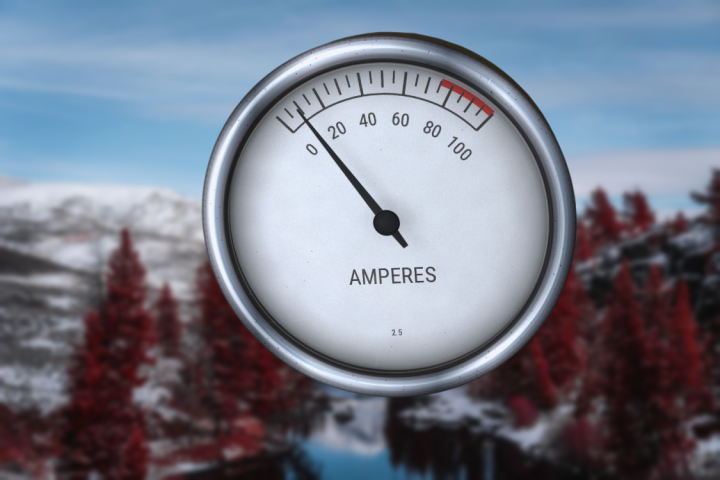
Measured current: 10 A
